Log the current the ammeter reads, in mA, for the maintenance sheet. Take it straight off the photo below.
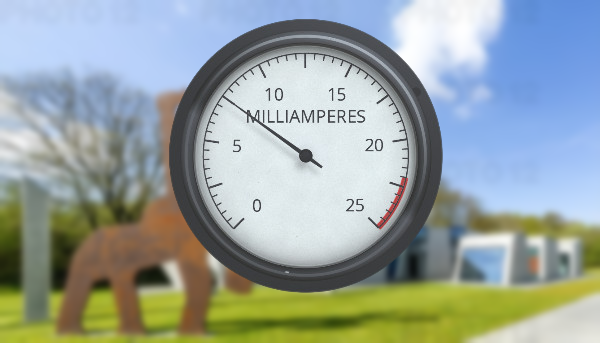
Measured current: 7.5 mA
